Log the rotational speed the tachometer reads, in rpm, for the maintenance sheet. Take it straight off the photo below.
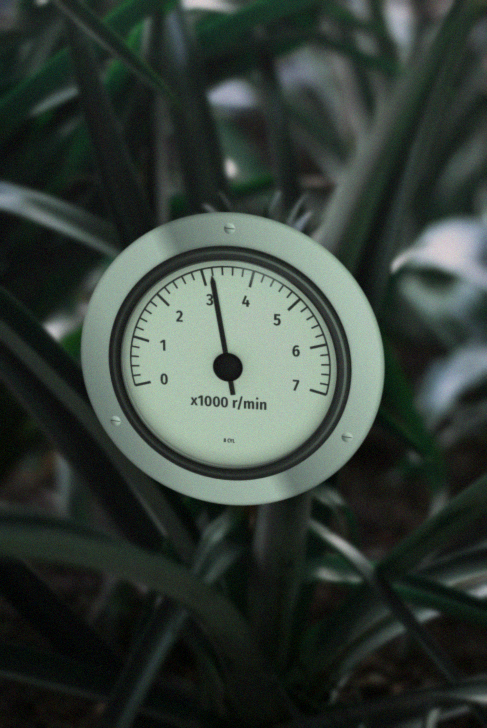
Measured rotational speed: 3200 rpm
